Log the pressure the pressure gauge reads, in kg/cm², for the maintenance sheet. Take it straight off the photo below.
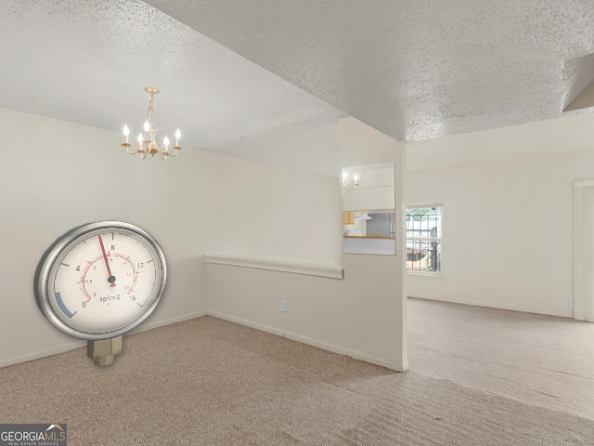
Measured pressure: 7 kg/cm²
